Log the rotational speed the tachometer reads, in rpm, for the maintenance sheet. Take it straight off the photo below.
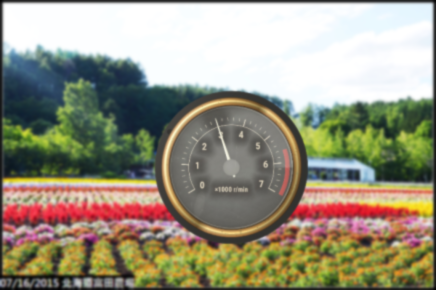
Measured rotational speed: 3000 rpm
